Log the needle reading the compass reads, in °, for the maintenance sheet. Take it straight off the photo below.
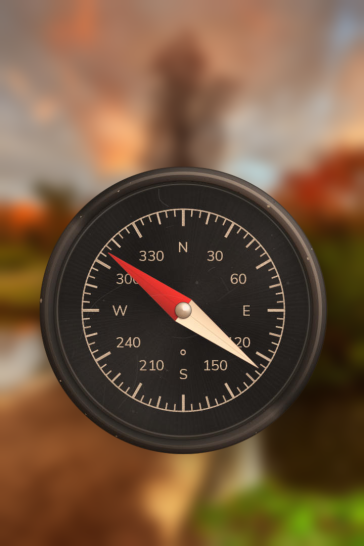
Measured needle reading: 307.5 °
